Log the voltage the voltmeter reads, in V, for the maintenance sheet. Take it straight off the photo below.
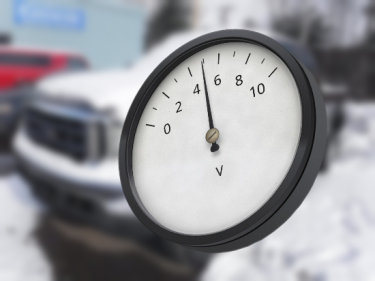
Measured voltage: 5 V
